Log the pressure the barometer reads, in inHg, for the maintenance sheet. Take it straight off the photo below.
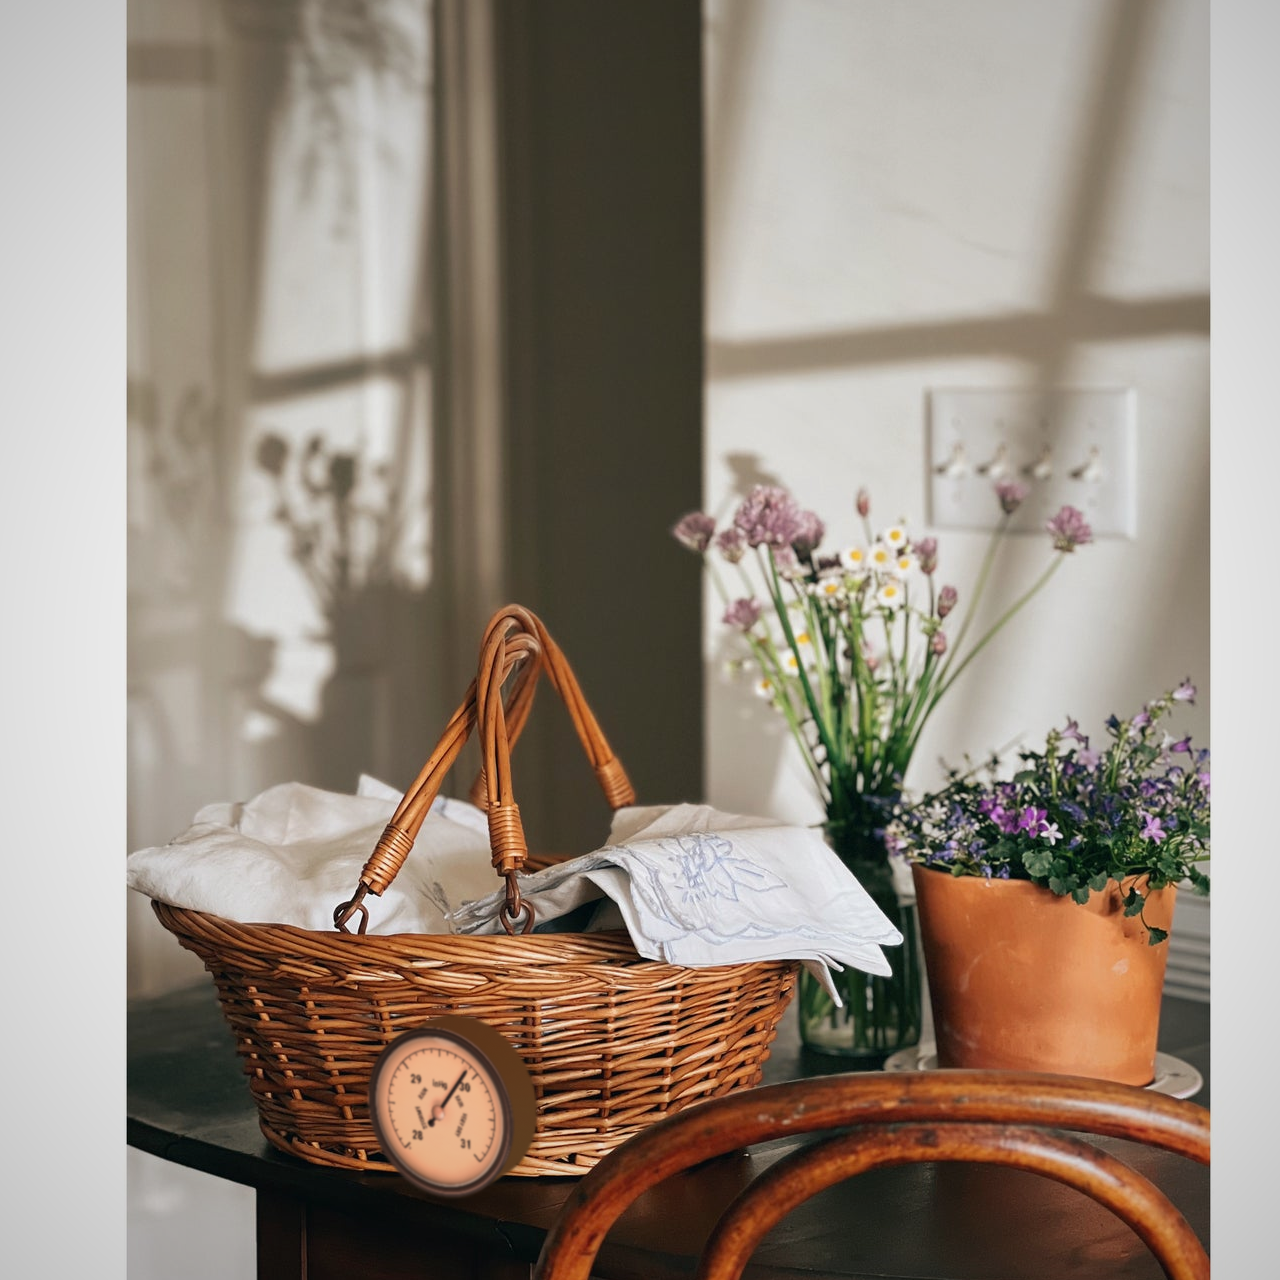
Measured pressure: 29.9 inHg
